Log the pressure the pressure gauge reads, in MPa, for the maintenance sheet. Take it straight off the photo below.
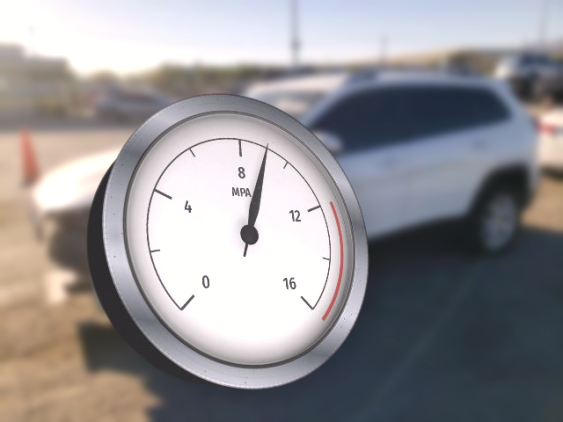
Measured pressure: 9 MPa
